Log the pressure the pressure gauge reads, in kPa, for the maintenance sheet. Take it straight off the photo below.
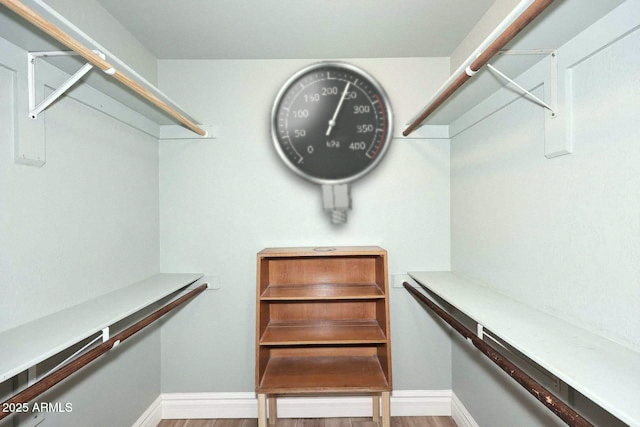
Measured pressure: 240 kPa
